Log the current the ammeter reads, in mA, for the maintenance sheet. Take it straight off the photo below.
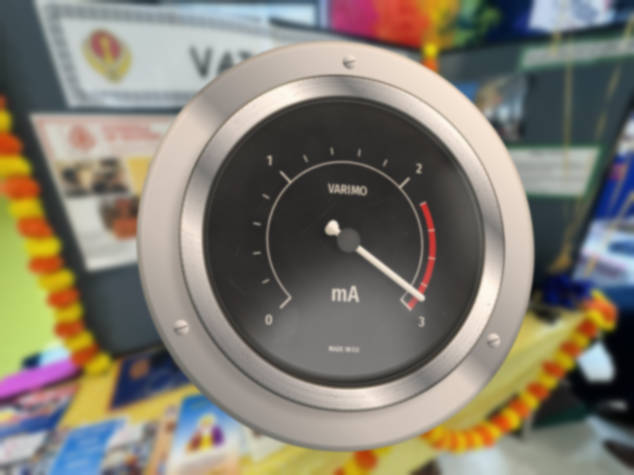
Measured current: 2.9 mA
